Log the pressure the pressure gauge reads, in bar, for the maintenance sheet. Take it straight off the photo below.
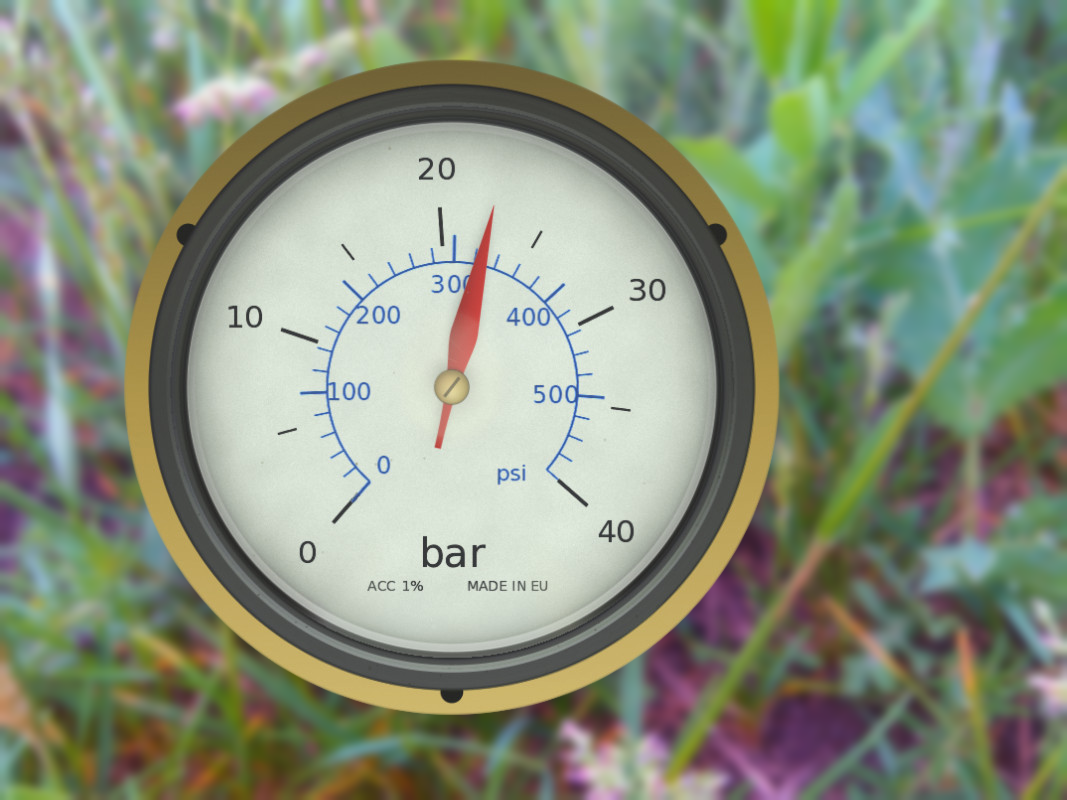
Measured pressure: 22.5 bar
